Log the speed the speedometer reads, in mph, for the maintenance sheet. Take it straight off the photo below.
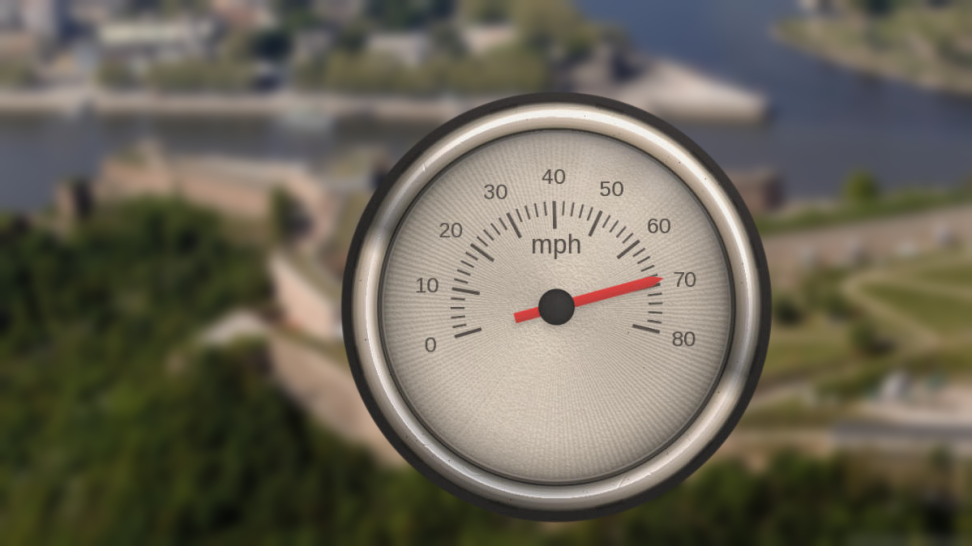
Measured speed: 69 mph
